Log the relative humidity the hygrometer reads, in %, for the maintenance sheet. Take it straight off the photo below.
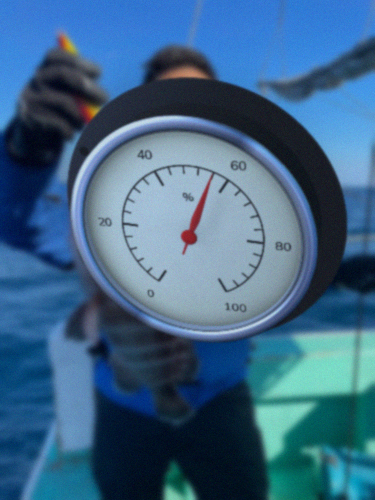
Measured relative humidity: 56 %
